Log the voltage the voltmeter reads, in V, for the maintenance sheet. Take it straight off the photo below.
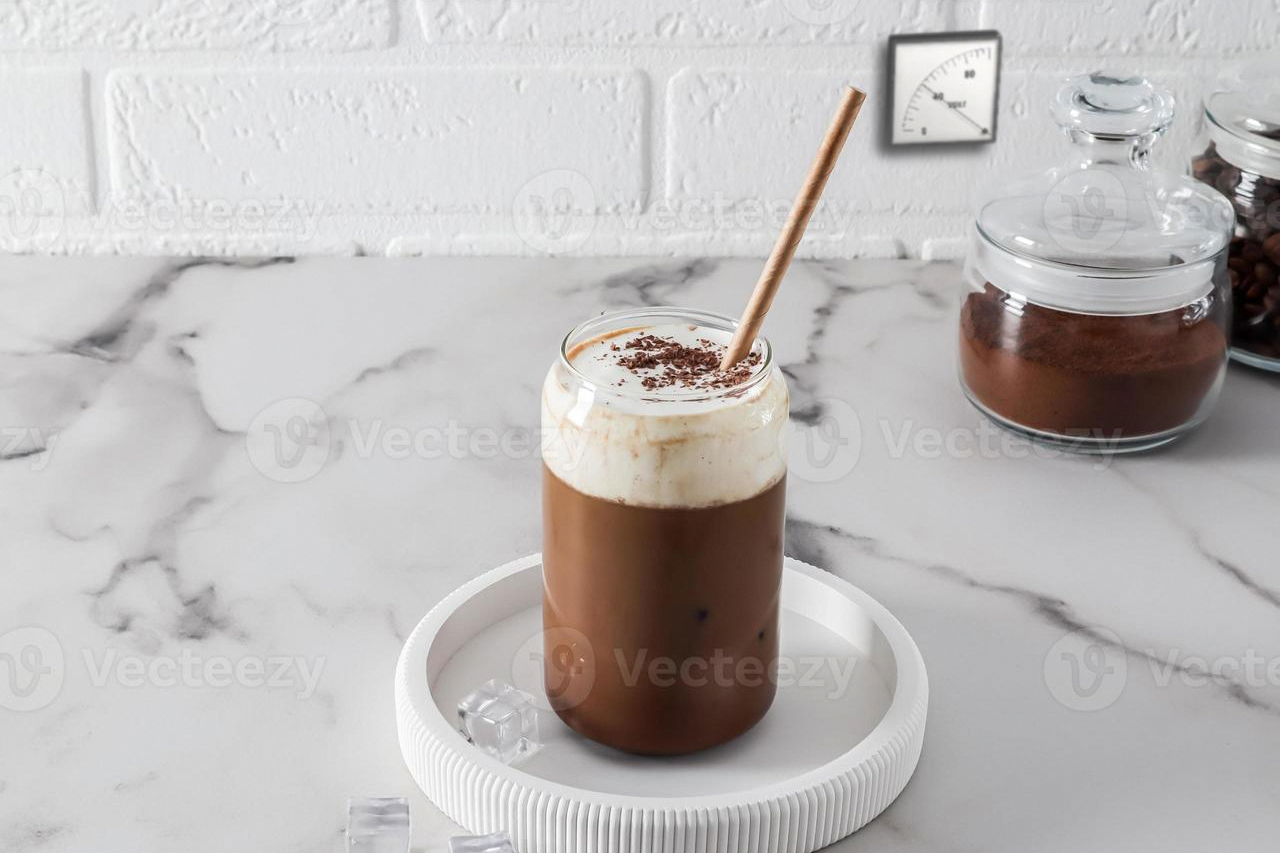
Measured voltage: 40 V
